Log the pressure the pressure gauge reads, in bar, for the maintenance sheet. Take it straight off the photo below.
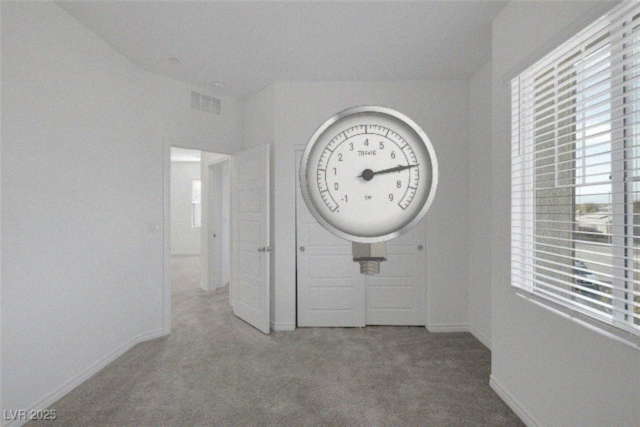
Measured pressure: 7 bar
